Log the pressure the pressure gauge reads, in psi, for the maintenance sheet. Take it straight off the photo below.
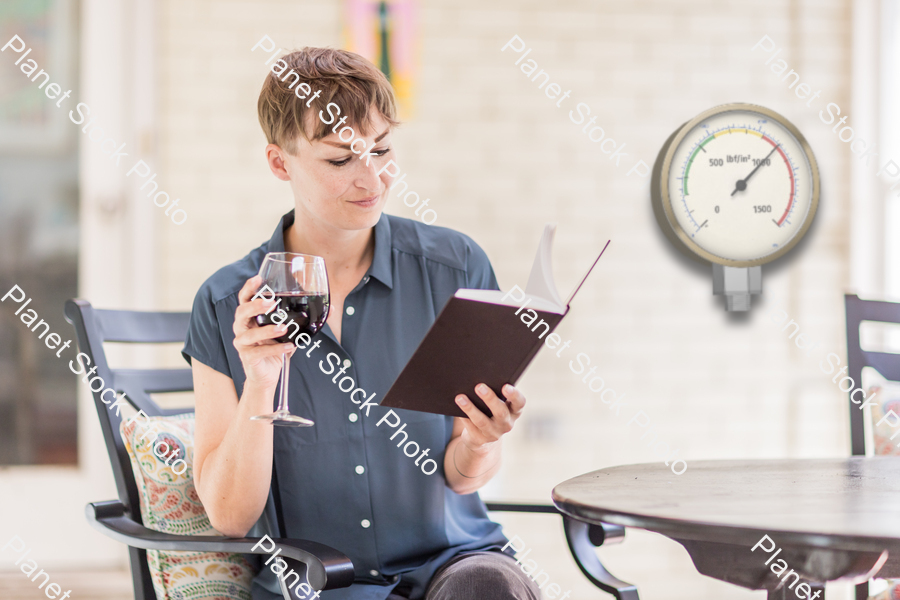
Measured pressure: 1000 psi
